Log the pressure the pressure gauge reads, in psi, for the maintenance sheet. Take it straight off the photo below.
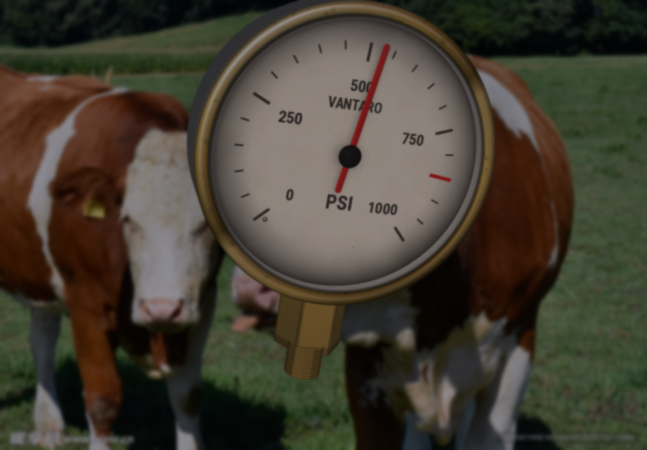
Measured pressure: 525 psi
